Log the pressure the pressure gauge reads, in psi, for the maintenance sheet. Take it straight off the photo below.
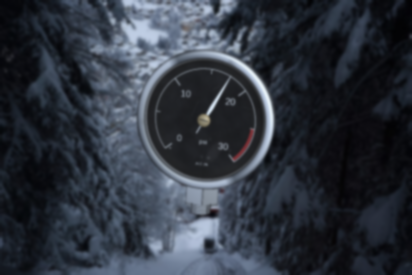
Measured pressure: 17.5 psi
